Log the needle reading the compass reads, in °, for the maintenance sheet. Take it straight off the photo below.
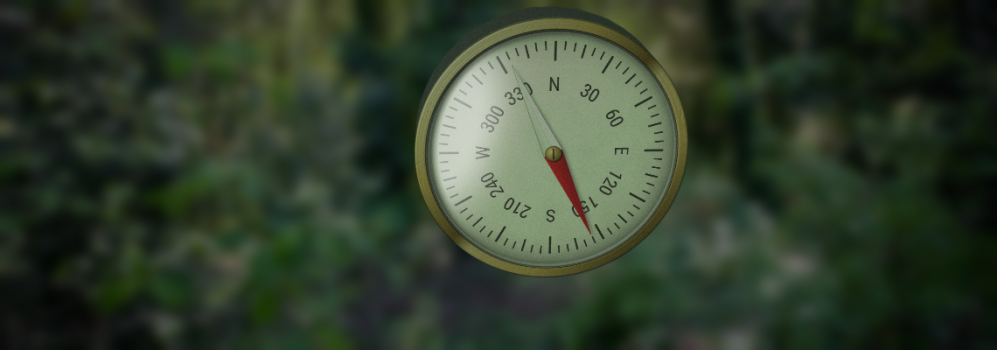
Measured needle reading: 155 °
